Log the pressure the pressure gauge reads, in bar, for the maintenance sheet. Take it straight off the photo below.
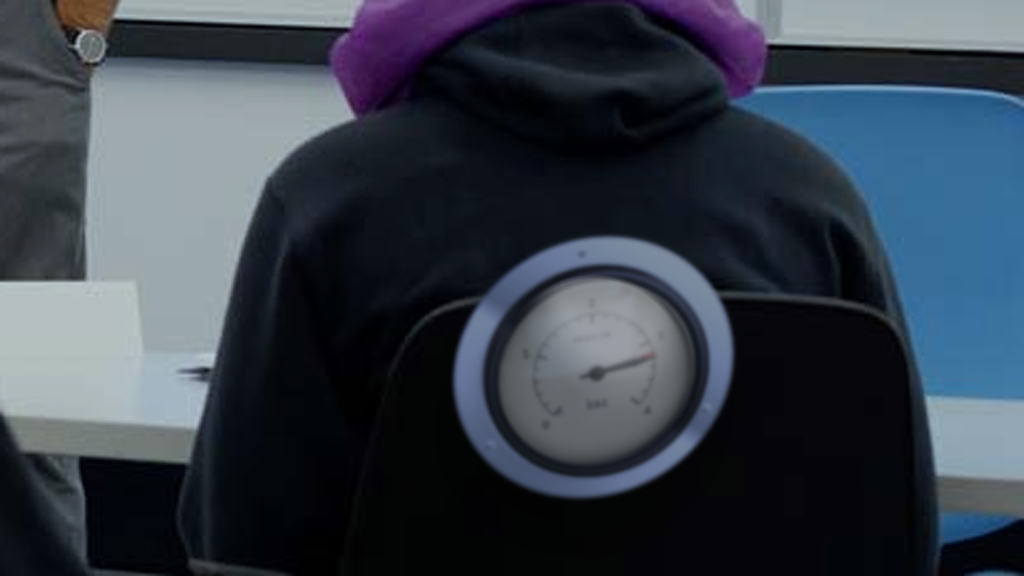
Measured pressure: 3.2 bar
